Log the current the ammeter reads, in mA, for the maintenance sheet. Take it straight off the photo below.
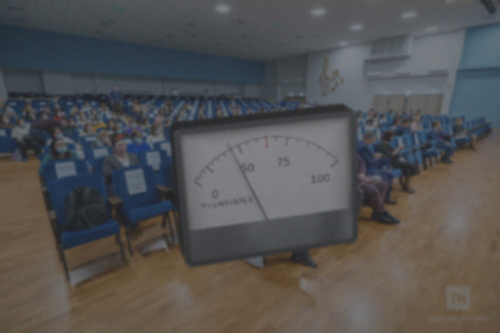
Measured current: 45 mA
